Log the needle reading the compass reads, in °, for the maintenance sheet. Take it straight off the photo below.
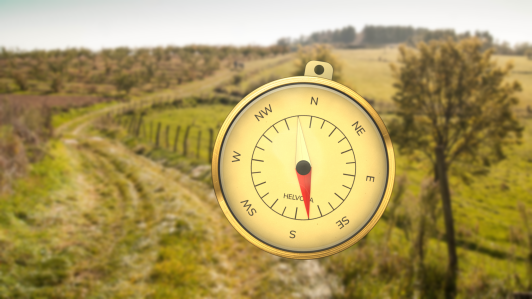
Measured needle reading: 165 °
